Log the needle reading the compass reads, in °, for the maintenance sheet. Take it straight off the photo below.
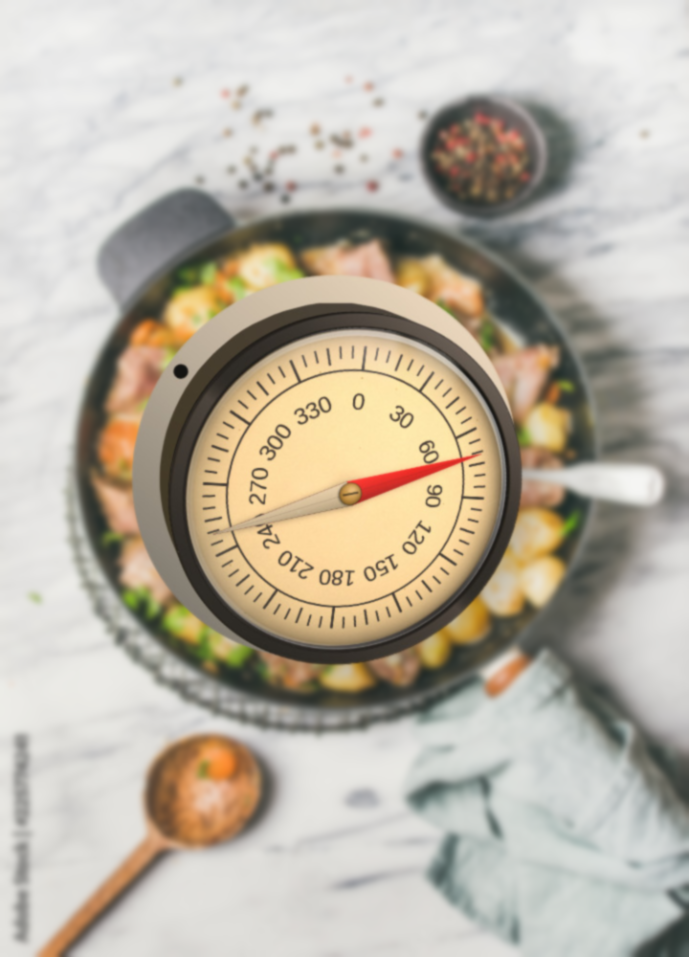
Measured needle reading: 70 °
